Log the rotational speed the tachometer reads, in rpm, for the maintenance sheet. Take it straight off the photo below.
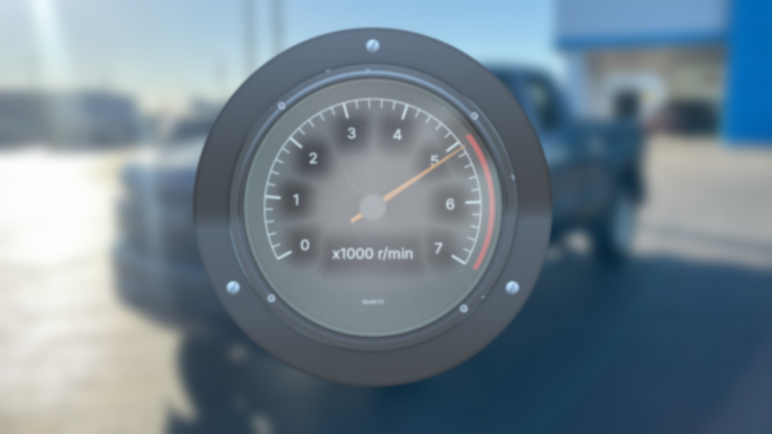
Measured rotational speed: 5100 rpm
